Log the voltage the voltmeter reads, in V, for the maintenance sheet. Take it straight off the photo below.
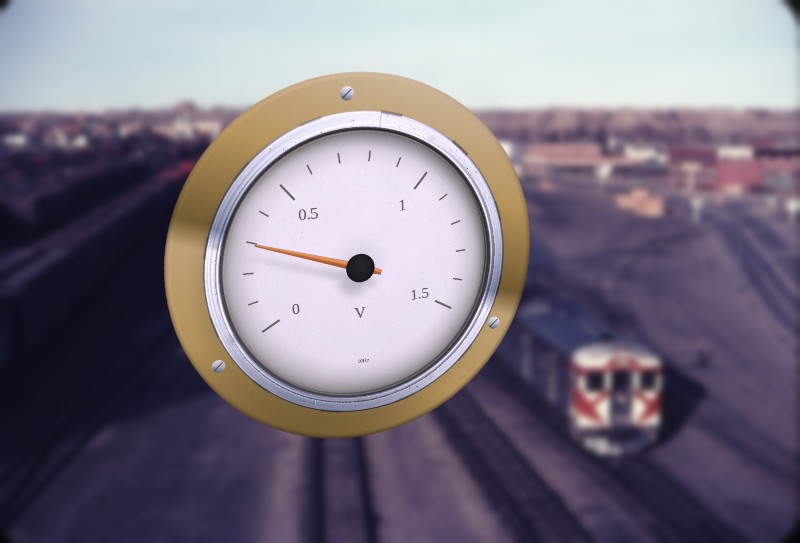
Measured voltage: 0.3 V
